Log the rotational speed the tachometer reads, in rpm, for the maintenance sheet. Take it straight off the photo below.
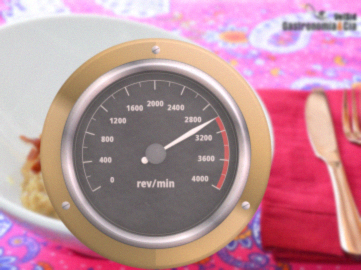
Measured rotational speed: 3000 rpm
